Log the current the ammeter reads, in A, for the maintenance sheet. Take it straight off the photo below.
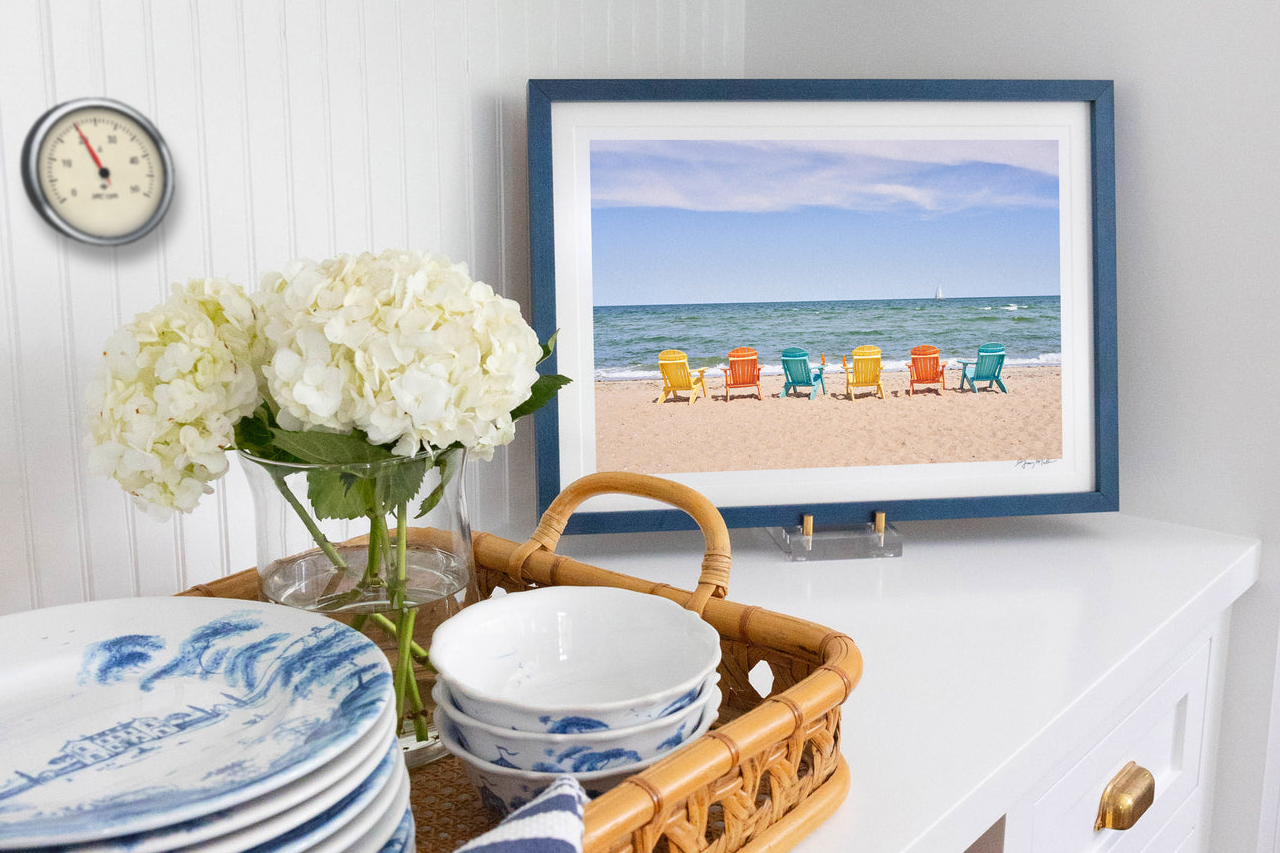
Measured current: 20 A
